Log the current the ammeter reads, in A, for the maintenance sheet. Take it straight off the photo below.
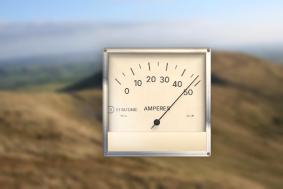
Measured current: 47.5 A
